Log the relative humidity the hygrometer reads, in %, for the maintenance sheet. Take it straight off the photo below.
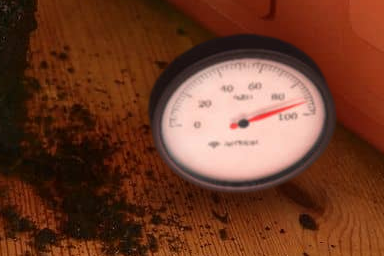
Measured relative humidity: 90 %
